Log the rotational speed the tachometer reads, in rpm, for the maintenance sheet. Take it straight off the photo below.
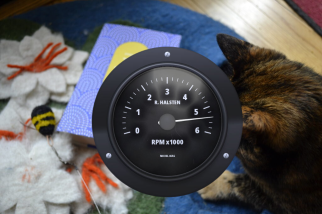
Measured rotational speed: 5400 rpm
